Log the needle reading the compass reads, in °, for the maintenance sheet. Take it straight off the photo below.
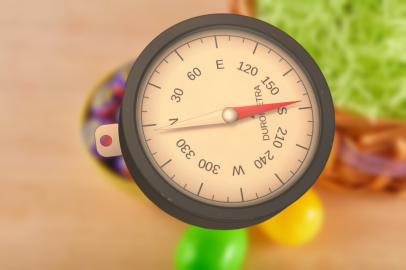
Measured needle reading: 175 °
